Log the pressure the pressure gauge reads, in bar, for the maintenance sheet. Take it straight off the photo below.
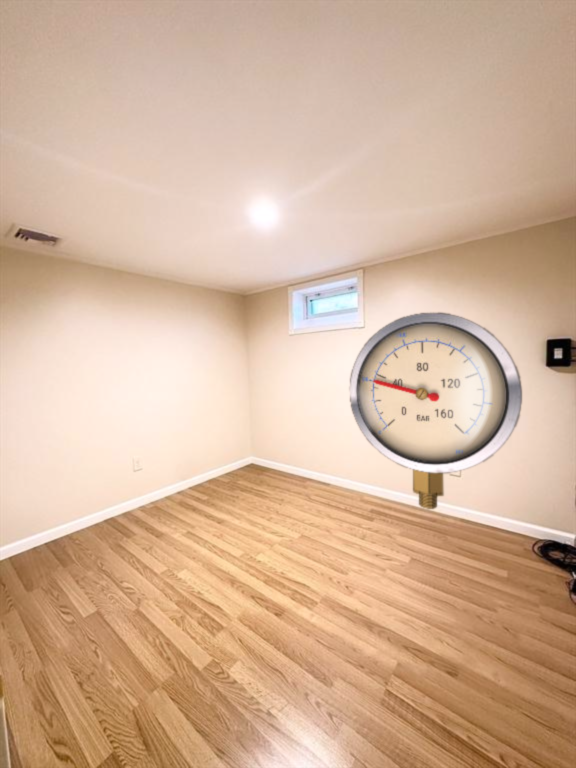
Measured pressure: 35 bar
